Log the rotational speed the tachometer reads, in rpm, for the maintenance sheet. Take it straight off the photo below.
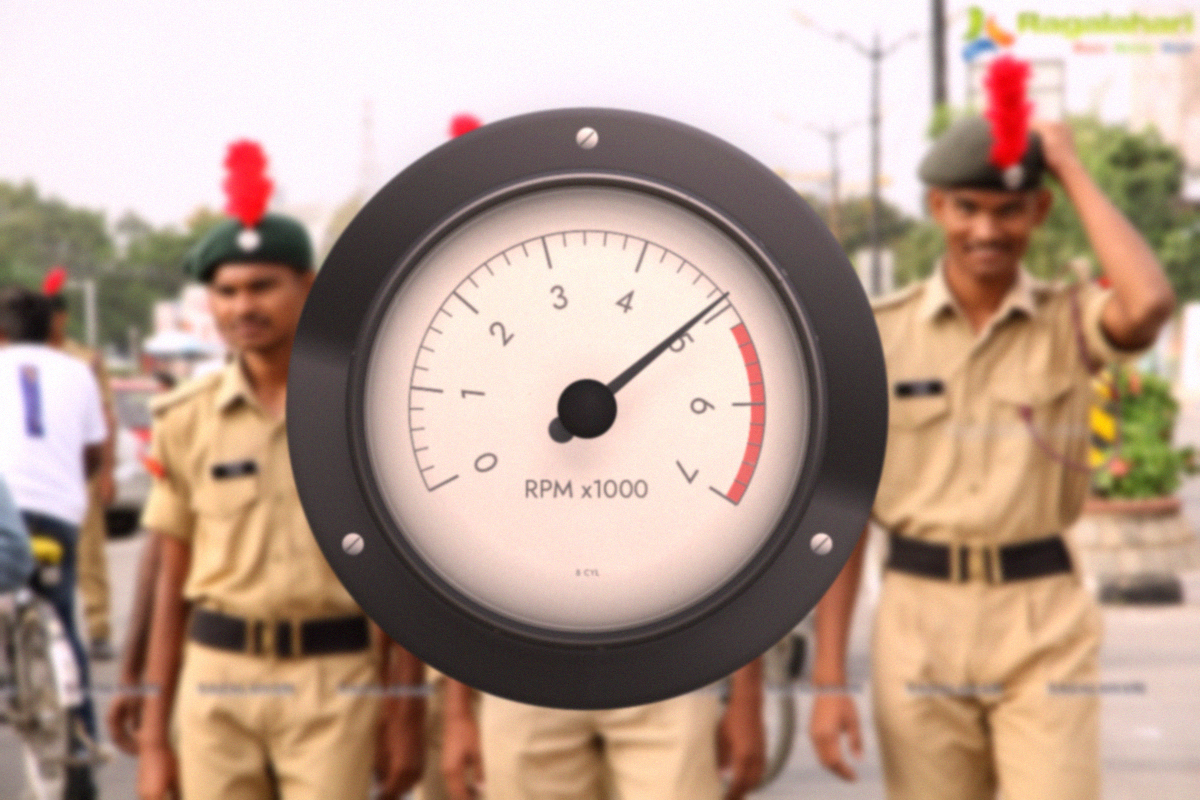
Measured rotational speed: 4900 rpm
